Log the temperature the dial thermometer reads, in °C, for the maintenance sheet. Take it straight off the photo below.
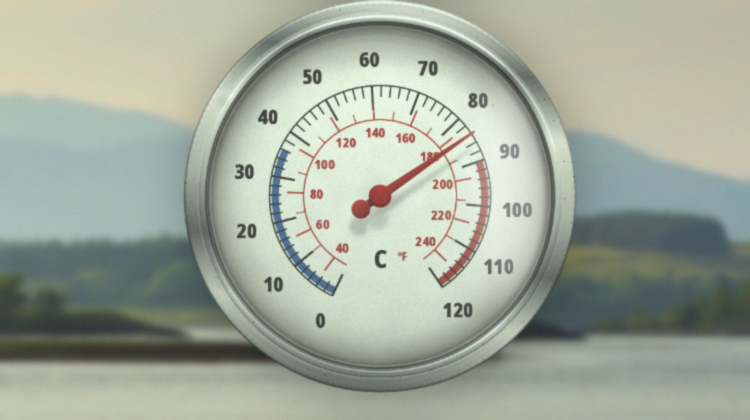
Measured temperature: 84 °C
